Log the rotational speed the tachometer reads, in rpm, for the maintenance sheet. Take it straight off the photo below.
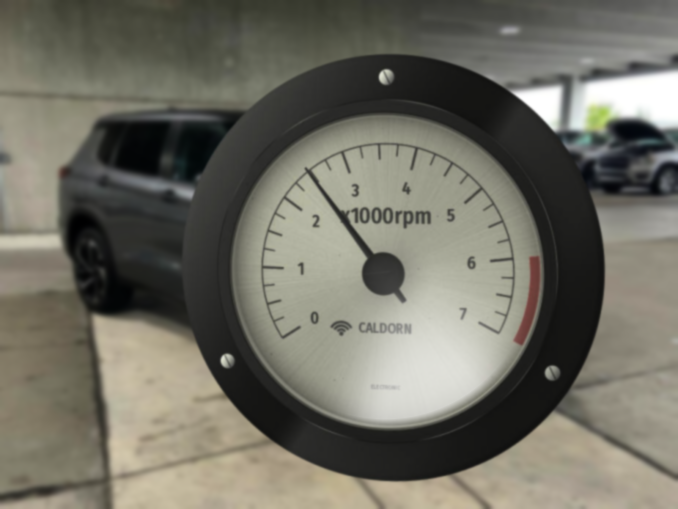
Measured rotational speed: 2500 rpm
